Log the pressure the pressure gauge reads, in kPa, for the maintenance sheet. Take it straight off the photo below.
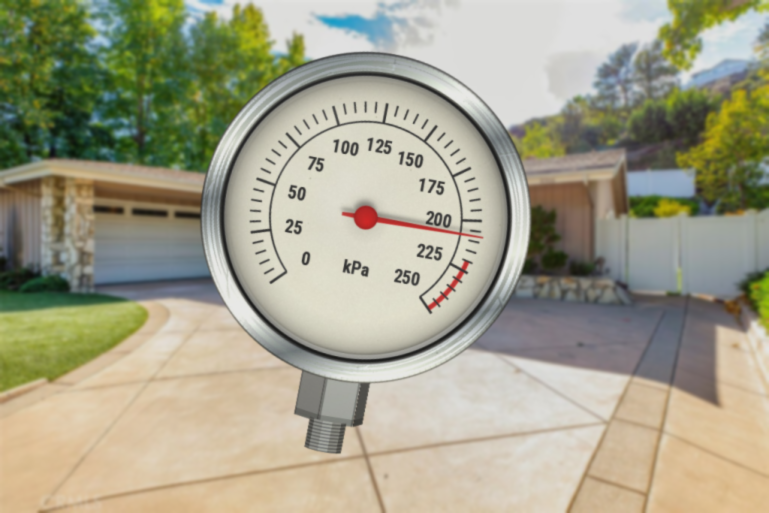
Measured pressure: 207.5 kPa
